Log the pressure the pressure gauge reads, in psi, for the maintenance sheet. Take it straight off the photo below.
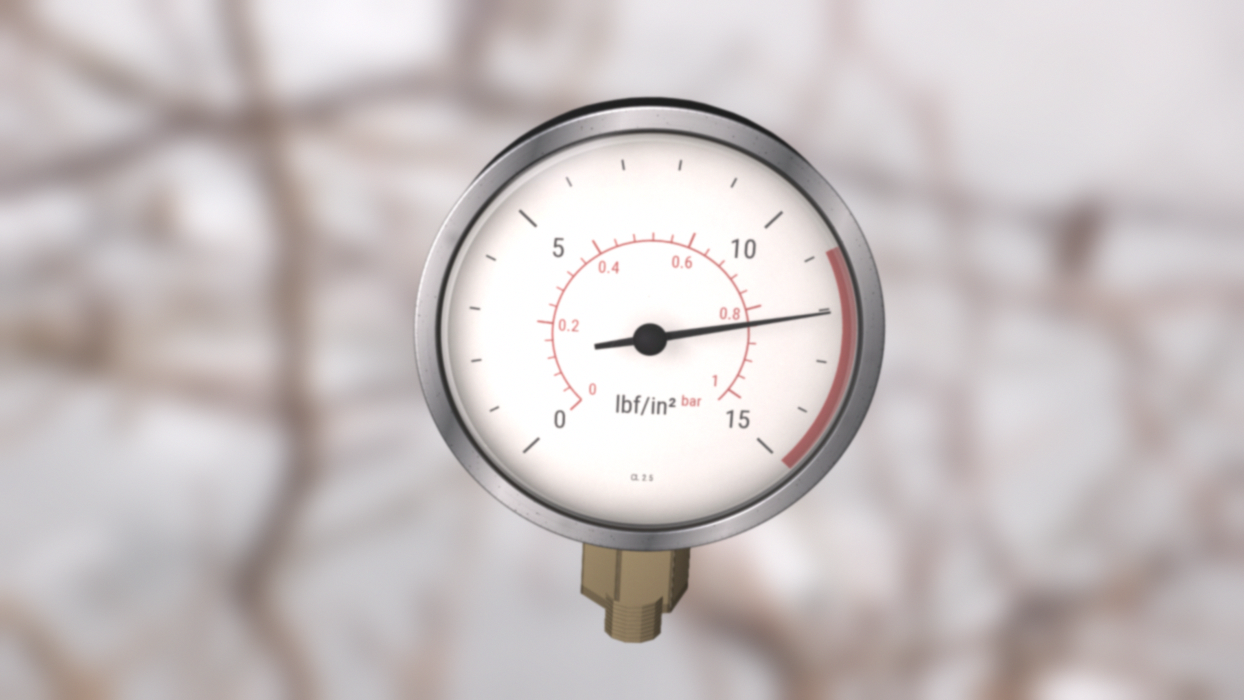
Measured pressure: 12 psi
